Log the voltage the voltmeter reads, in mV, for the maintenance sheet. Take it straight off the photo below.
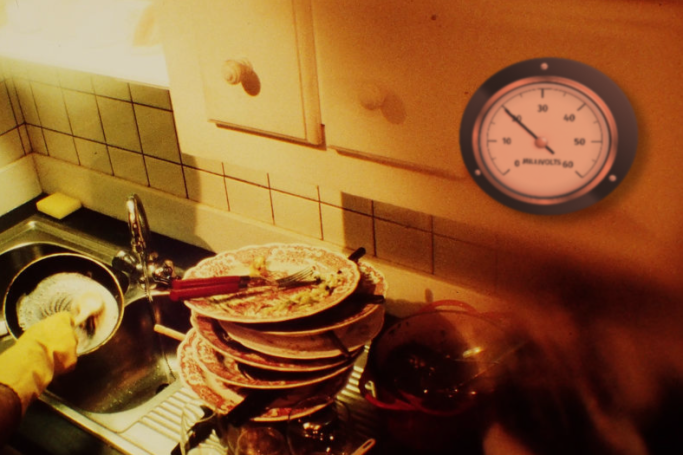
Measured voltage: 20 mV
